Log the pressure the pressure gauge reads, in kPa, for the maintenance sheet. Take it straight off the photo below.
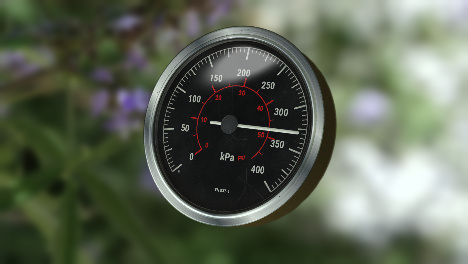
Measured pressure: 330 kPa
